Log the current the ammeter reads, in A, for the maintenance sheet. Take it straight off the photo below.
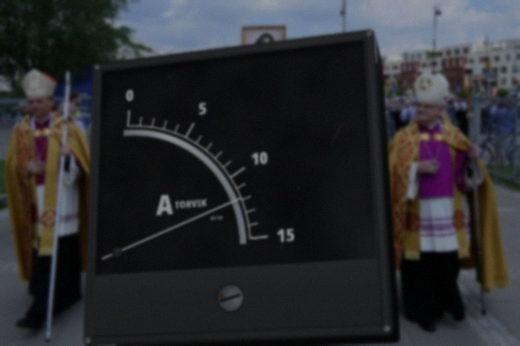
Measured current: 12 A
